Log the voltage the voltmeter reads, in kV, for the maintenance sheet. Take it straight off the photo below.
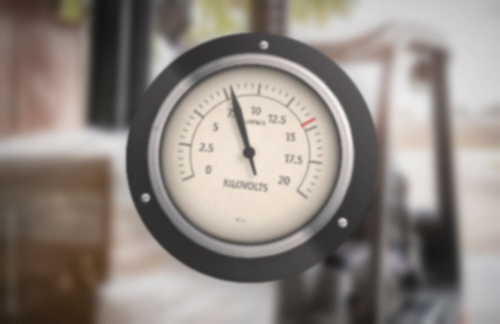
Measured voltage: 8 kV
